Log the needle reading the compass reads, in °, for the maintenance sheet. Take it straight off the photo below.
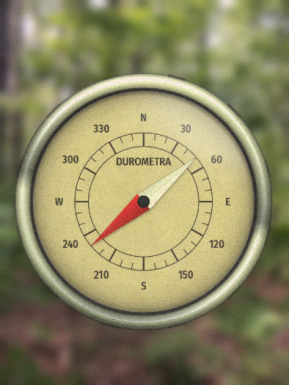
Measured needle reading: 230 °
